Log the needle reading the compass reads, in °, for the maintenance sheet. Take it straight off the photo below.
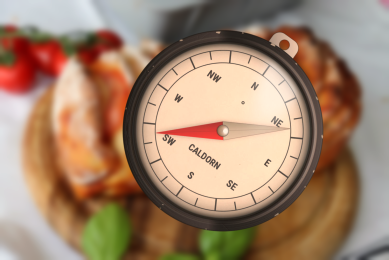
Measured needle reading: 232.5 °
